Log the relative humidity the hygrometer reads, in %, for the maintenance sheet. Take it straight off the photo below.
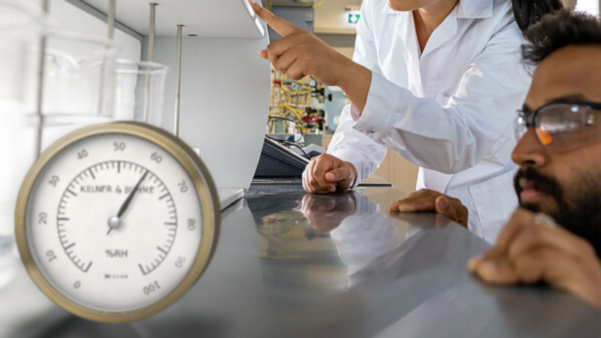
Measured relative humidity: 60 %
